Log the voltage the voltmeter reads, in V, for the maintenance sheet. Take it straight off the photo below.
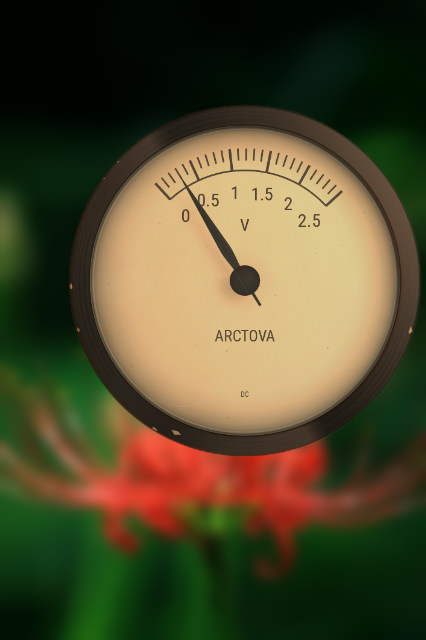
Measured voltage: 0.3 V
